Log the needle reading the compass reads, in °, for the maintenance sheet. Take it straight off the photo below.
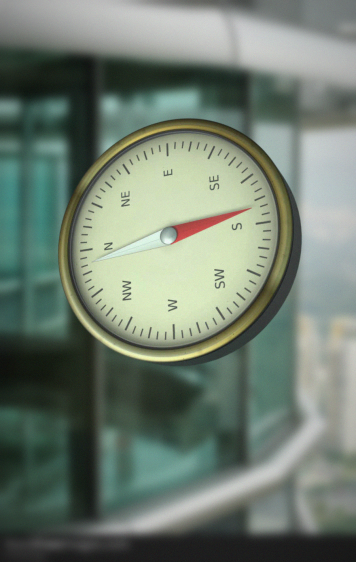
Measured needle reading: 170 °
